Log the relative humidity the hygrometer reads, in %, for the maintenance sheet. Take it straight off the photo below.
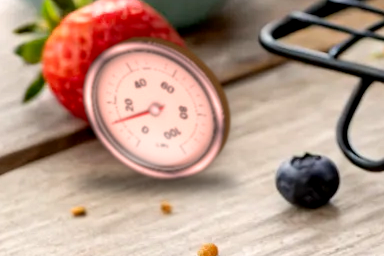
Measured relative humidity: 12 %
